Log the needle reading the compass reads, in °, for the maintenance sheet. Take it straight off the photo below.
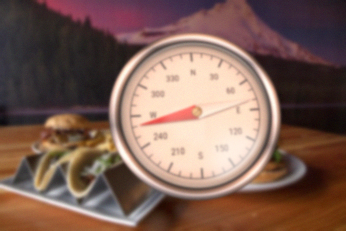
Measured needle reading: 260 °
